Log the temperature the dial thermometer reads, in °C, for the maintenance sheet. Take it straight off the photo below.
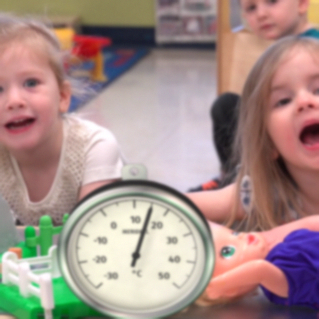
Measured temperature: 15 °C
